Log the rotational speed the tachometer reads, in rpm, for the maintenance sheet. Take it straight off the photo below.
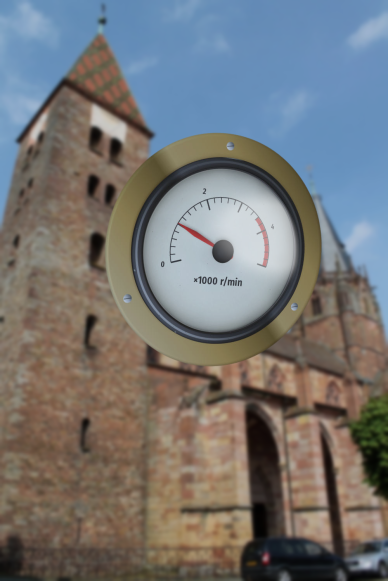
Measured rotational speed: 1000 rpm
